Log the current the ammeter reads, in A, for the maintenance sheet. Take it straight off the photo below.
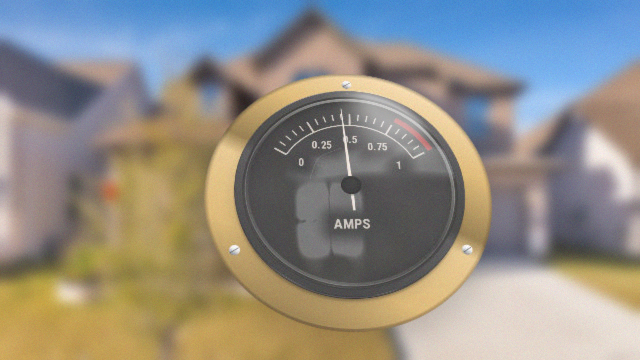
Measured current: 0.45 A
